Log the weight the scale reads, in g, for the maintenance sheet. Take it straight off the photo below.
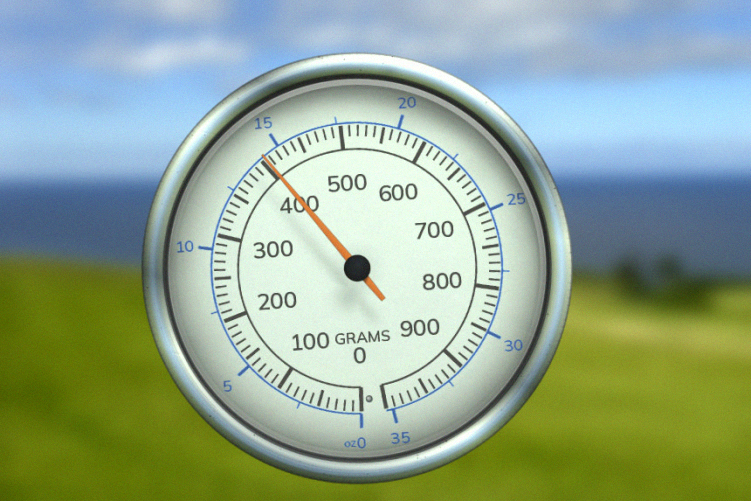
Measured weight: 405 g
